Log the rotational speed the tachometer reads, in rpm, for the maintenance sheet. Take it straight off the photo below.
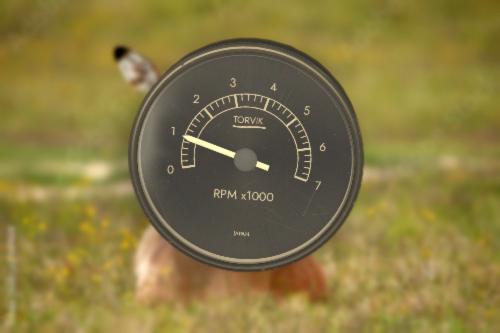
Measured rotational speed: 1000 rpm
